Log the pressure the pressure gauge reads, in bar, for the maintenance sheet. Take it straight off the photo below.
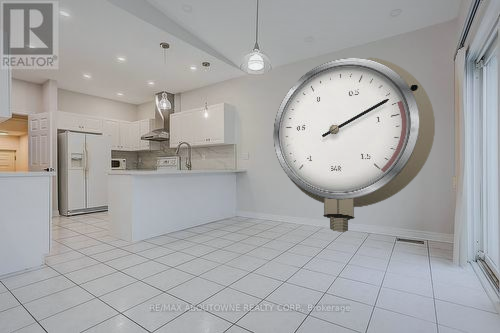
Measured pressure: 0.85 bar
